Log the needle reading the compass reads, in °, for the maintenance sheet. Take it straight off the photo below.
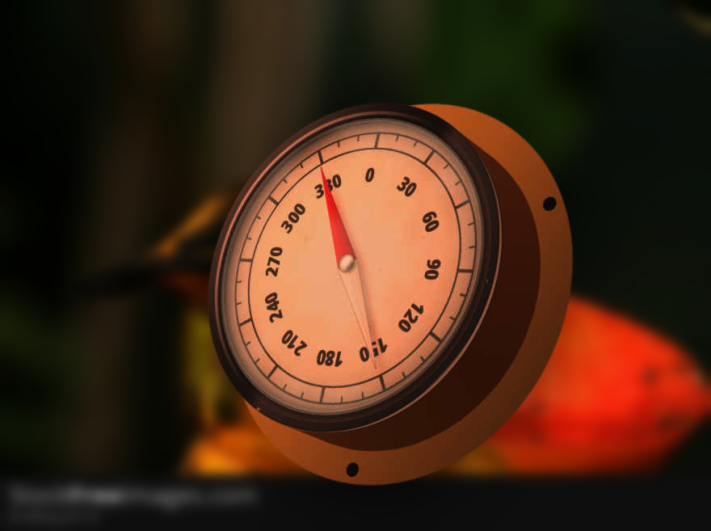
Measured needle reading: 330 °
